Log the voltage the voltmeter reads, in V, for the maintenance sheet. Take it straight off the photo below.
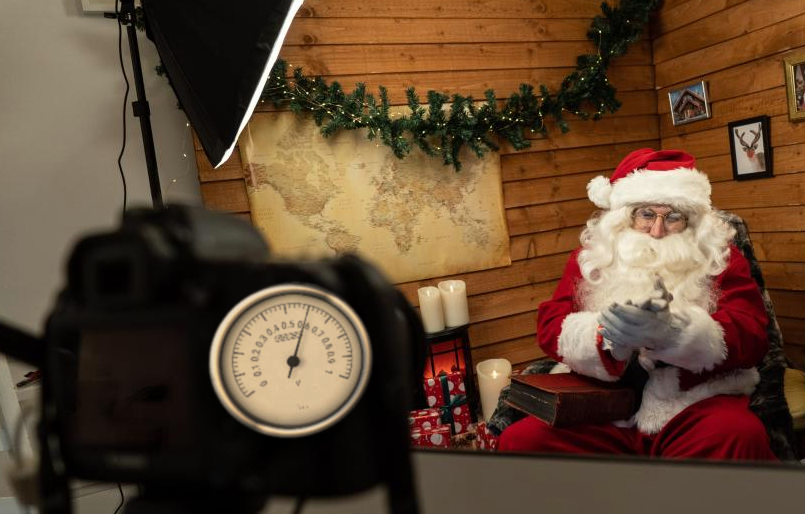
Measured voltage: 0.6 V
